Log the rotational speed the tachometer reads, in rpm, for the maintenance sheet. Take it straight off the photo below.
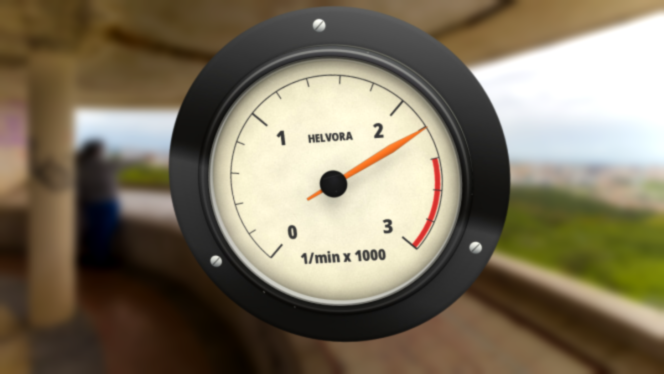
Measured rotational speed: 2200 rpm
